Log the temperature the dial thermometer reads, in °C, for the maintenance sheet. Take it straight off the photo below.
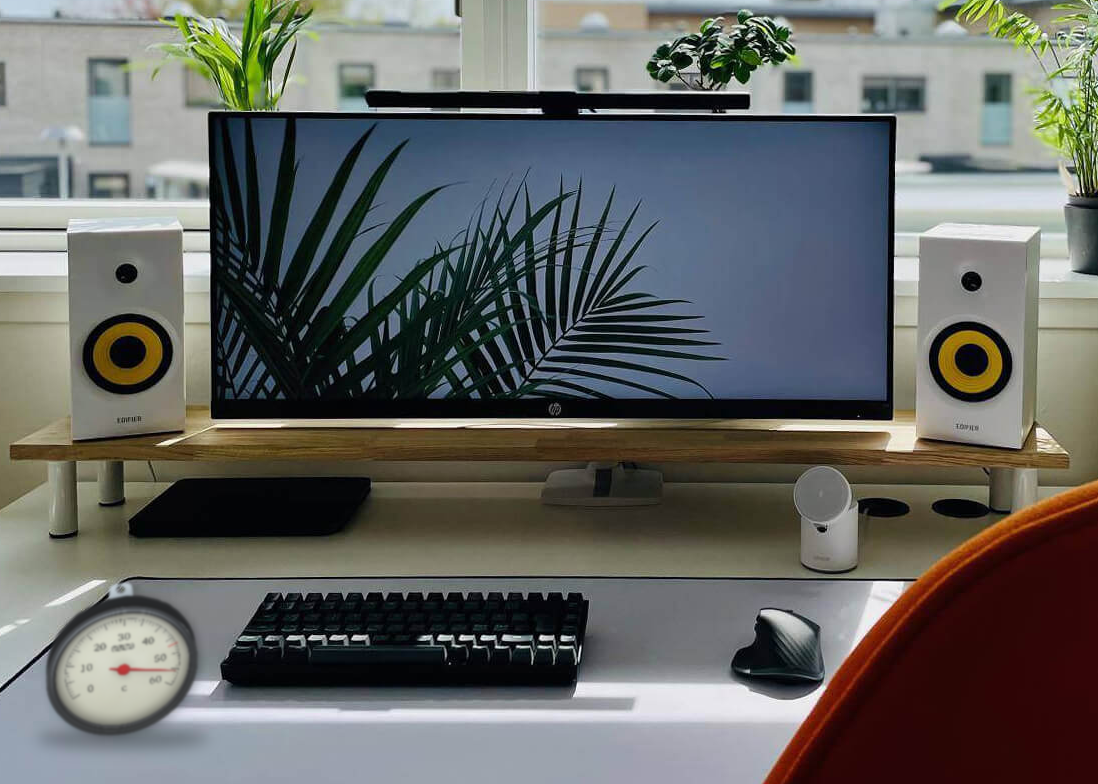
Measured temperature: 55 °C
